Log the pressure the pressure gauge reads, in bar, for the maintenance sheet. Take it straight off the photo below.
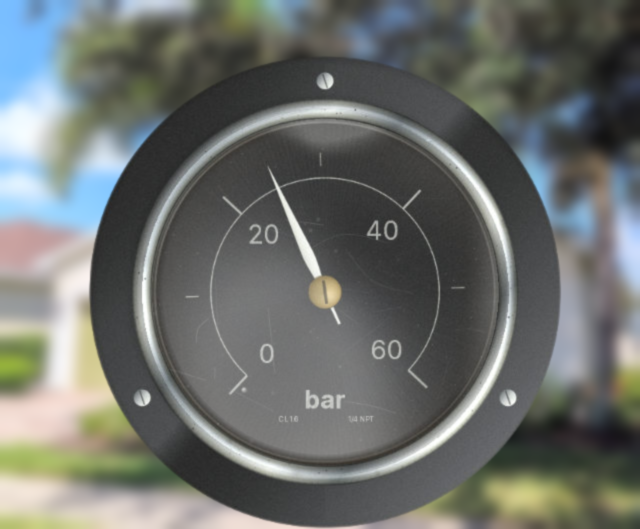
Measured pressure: 25 bar
